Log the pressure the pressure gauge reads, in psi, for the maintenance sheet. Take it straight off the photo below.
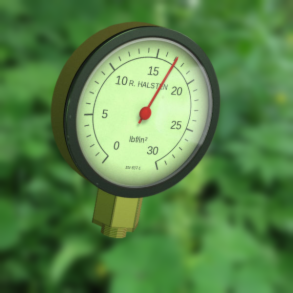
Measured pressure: 17 psi
